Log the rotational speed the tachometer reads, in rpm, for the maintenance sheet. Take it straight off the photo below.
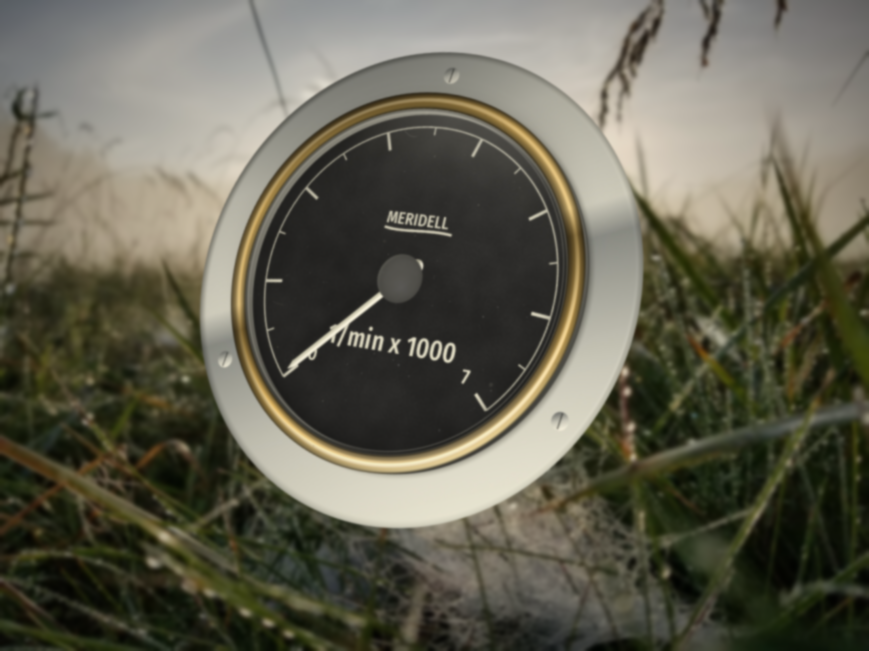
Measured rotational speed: 0 rpm
